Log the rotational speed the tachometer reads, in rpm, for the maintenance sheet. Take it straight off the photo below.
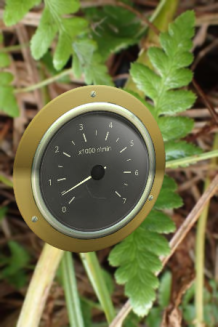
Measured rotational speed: 500 rpm
